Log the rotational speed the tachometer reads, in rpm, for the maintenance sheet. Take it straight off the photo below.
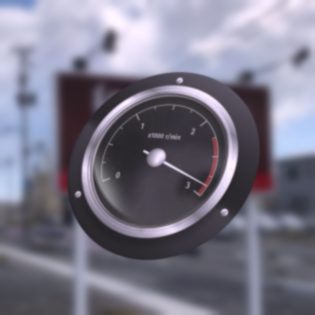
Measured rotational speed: 2875 rpm
